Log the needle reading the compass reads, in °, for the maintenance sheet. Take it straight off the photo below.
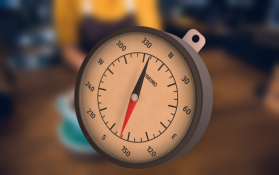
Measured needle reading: 160 °
